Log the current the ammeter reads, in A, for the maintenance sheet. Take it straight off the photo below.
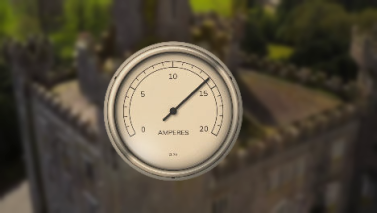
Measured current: 14 A
